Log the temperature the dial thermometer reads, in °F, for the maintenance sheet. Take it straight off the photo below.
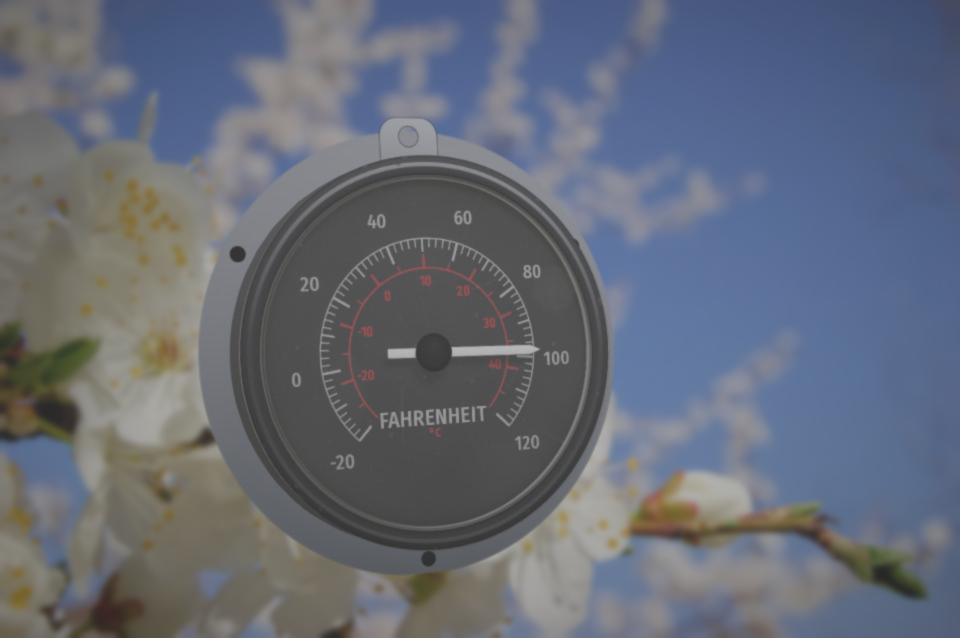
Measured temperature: 98 °F
